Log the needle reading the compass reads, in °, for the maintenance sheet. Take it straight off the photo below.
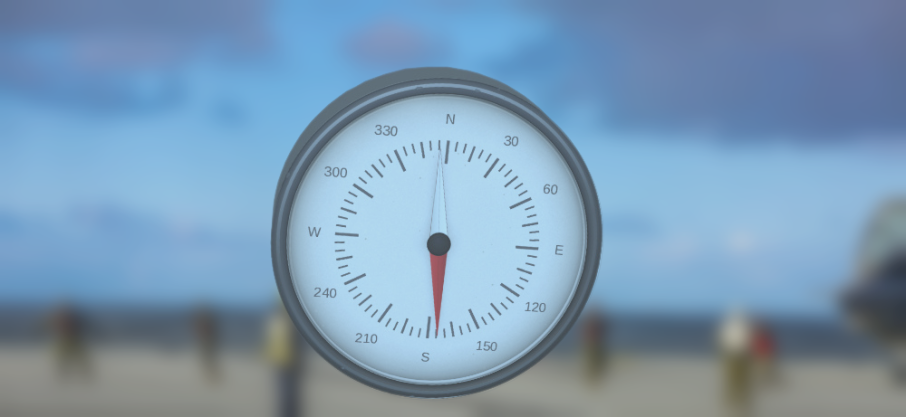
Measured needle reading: 175 °
